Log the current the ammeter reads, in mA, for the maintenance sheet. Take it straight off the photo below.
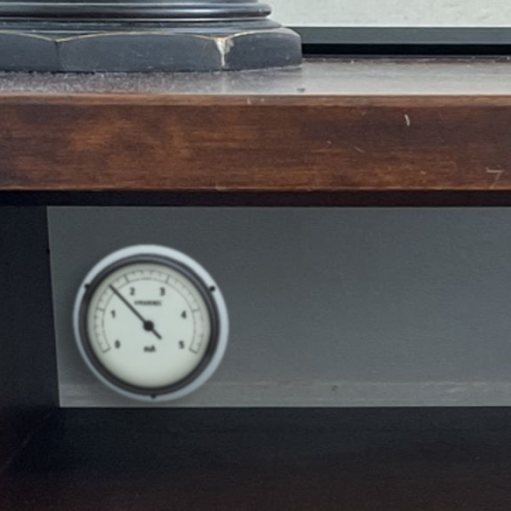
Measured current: 1.6 mA
